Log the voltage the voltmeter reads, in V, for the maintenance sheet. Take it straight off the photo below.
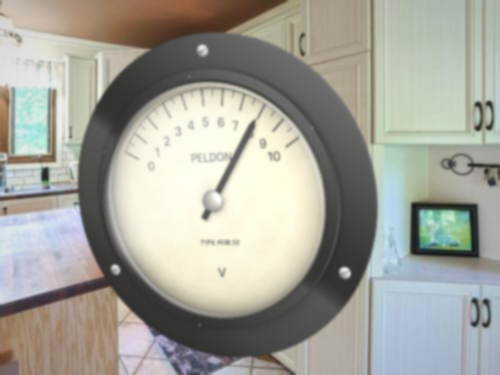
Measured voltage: 8 V
